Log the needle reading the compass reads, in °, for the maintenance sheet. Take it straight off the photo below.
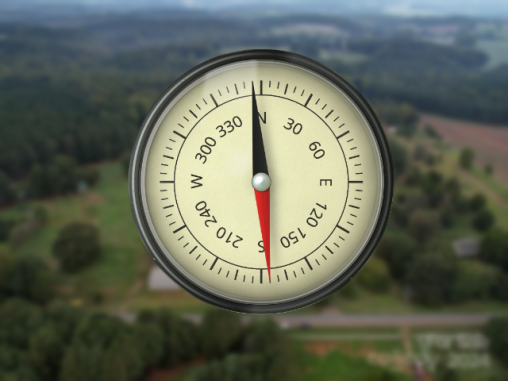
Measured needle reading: 175 °
